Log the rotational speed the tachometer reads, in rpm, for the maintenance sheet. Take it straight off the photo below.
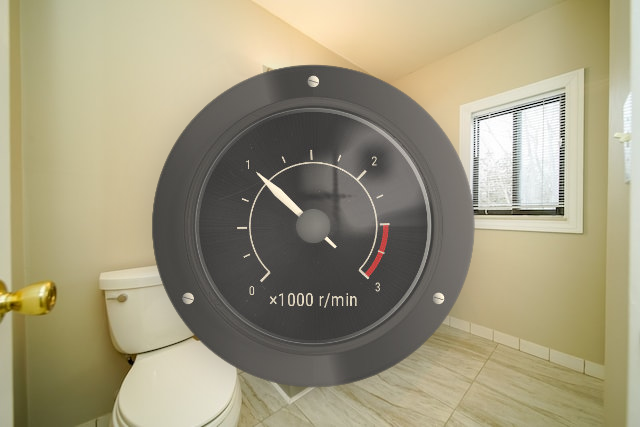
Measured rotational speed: 1000 rpm
